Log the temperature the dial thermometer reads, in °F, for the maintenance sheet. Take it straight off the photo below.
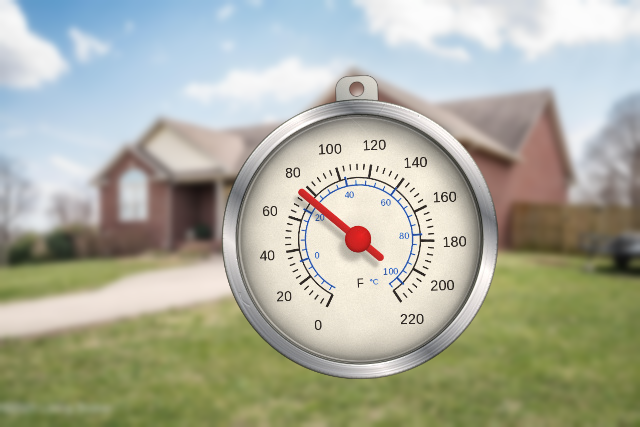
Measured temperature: 76 °F
